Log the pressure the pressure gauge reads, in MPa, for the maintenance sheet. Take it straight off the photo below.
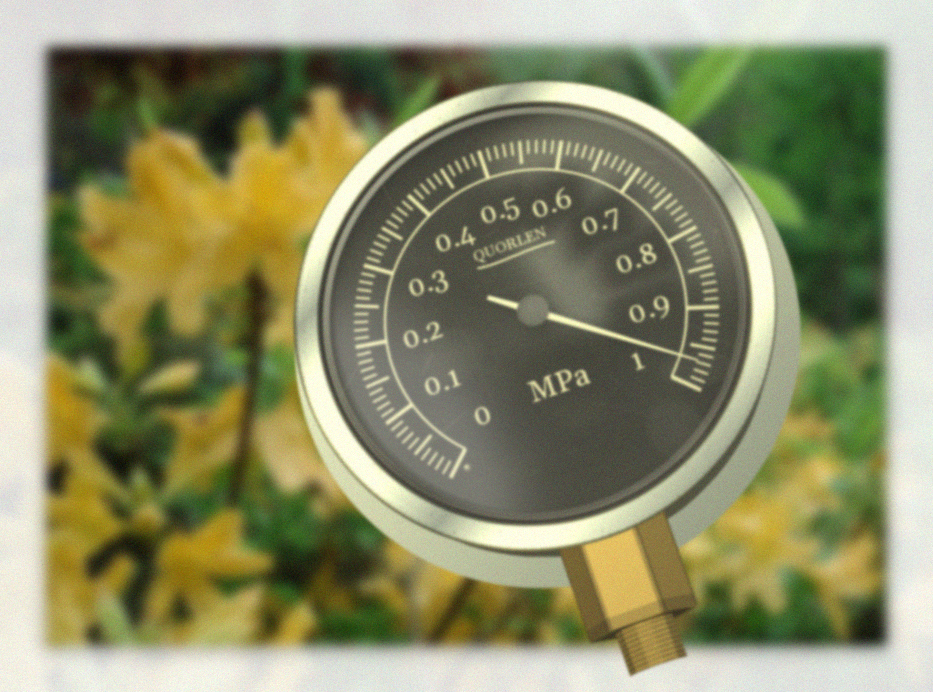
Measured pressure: 0.97 MPa
